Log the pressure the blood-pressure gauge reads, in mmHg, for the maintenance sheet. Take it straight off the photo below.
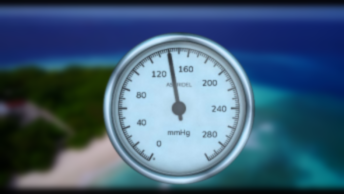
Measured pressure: 140 mmHg
